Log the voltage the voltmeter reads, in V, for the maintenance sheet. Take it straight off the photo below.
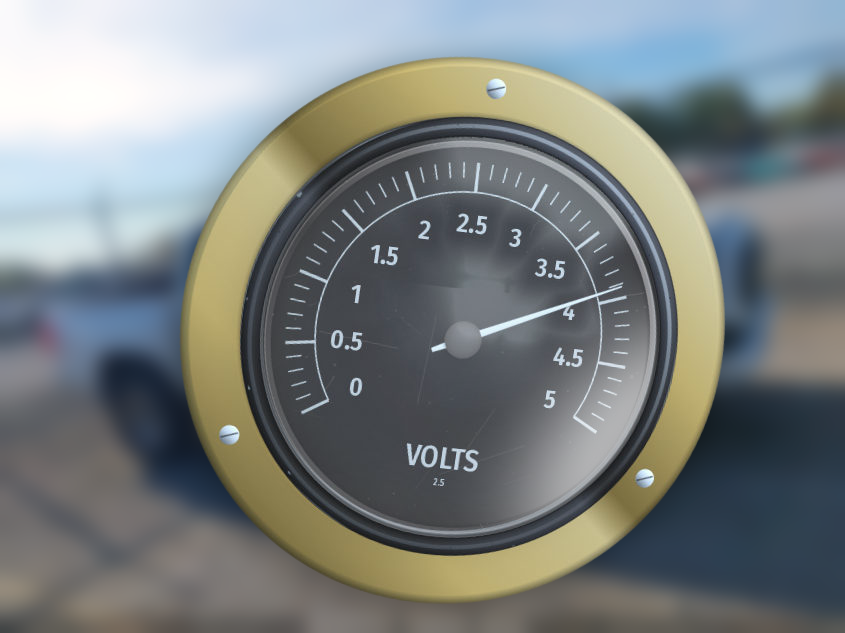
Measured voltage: 3.9 V
